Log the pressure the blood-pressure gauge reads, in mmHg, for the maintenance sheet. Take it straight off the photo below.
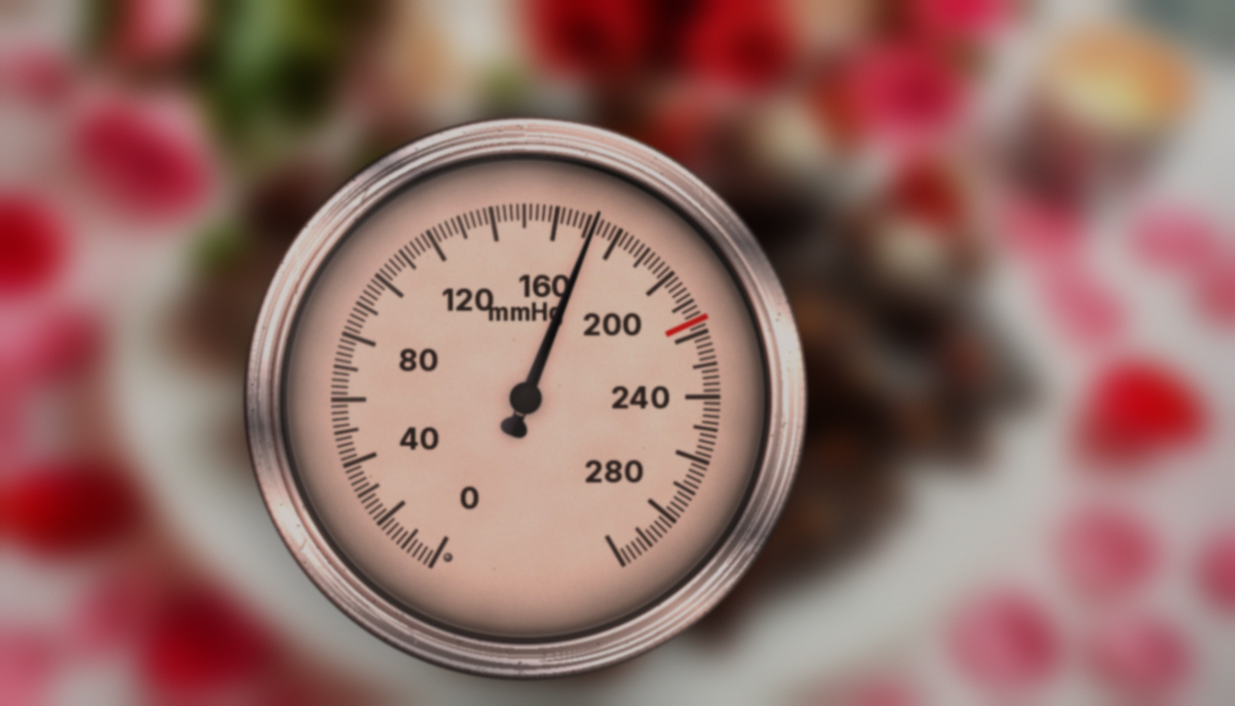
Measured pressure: 172 mmHg
